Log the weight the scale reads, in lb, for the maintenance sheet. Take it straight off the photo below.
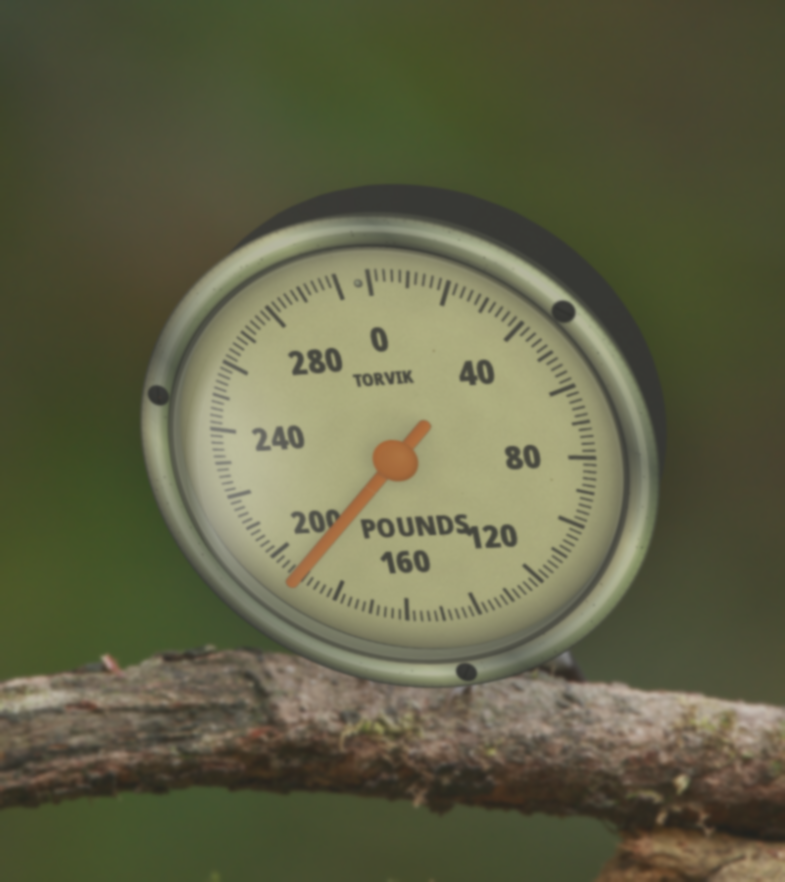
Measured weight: 192 lb
